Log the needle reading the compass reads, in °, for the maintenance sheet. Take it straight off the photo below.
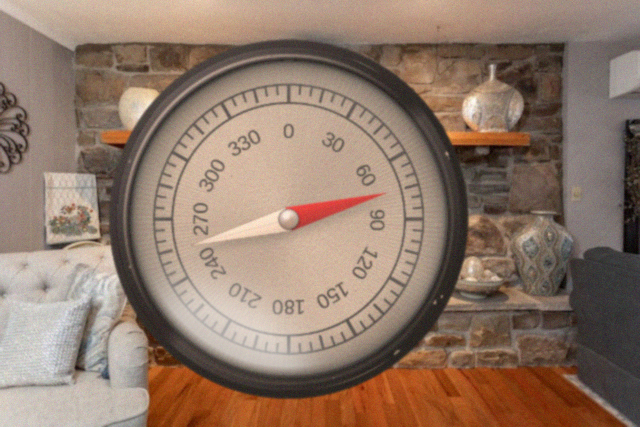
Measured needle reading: 75 °
